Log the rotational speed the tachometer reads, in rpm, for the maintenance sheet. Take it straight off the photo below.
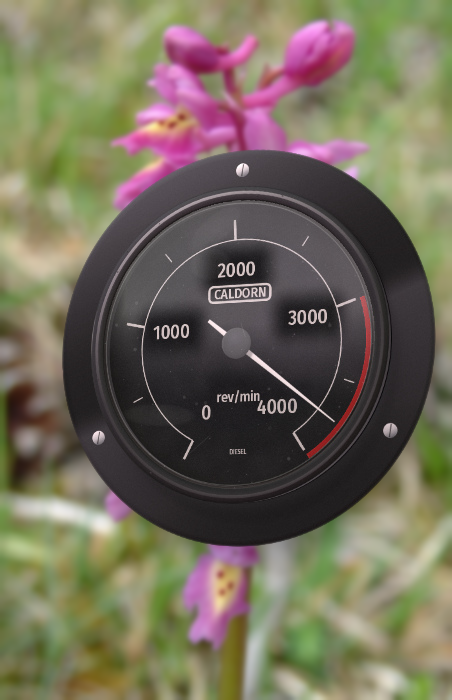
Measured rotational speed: 3750 rpm
